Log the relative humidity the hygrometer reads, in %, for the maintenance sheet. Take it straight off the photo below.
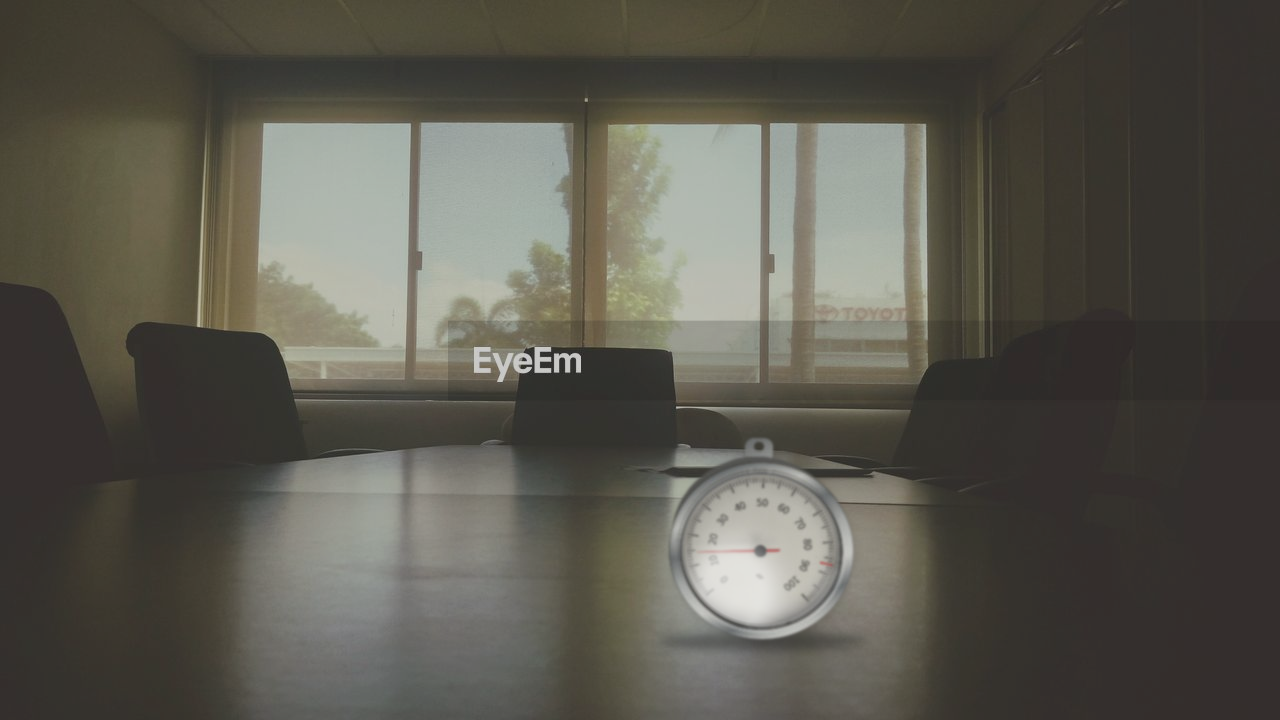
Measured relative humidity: 15 %
